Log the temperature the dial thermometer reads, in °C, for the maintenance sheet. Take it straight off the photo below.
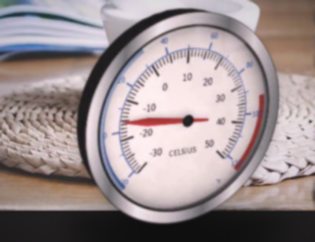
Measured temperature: -15 °C
